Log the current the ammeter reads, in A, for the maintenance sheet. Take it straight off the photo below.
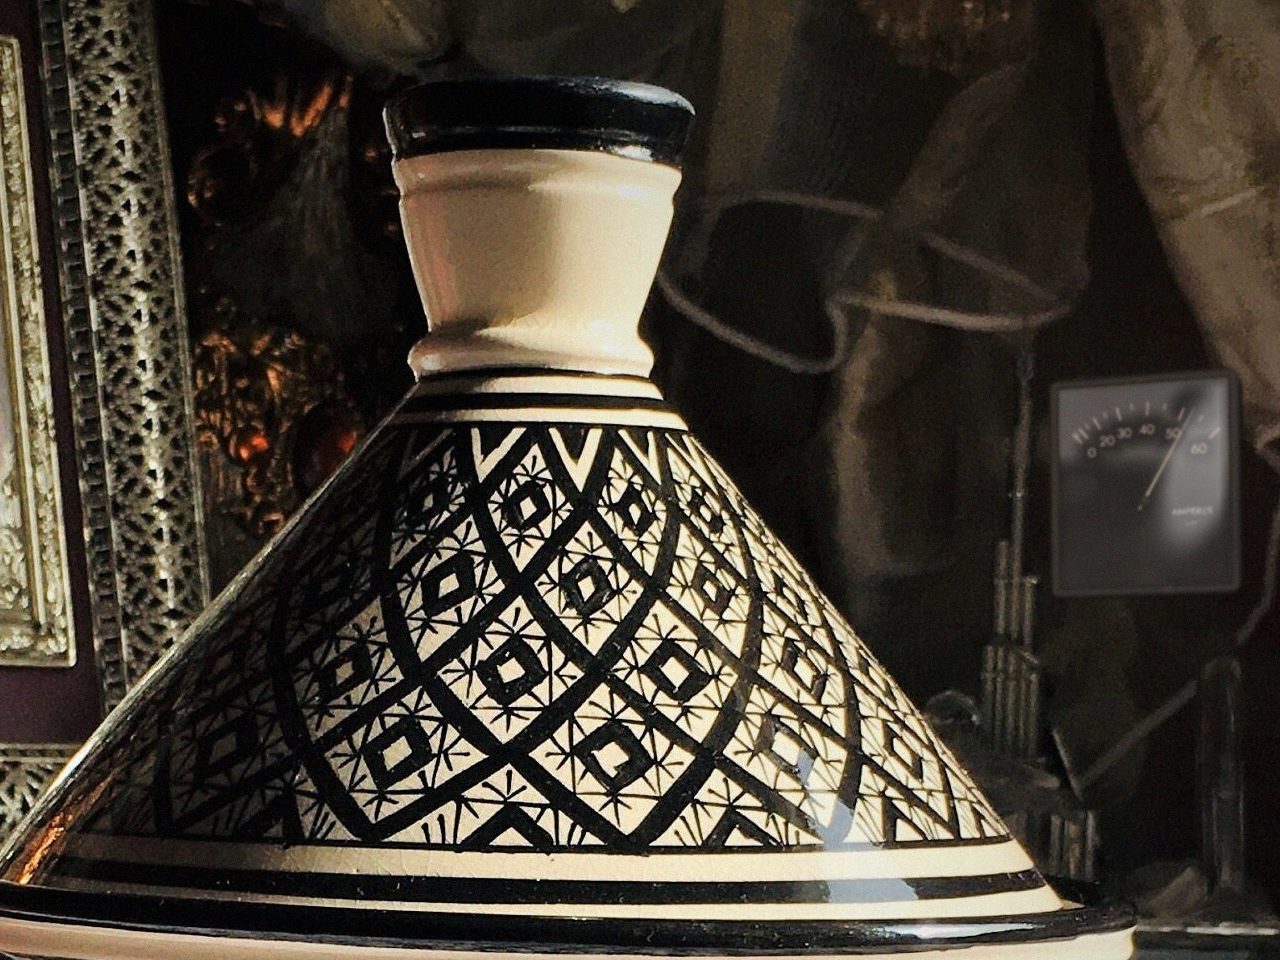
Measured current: 52.5 A
